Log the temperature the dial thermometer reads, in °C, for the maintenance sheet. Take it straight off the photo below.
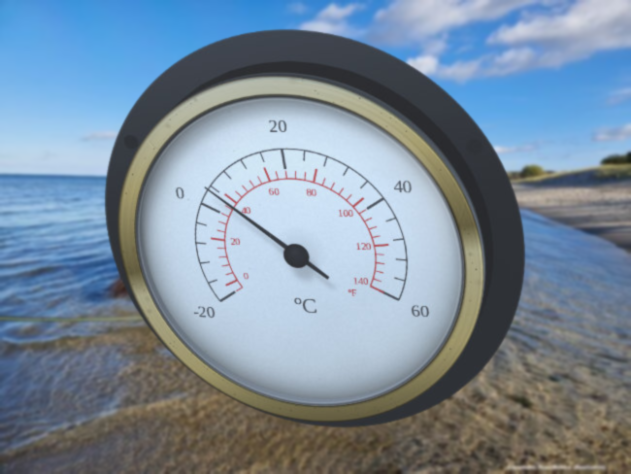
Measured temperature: 4 °C
